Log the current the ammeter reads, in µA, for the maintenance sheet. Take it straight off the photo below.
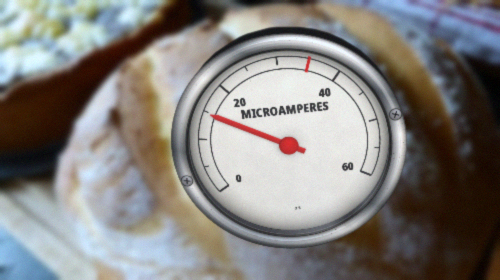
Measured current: 15 µA
